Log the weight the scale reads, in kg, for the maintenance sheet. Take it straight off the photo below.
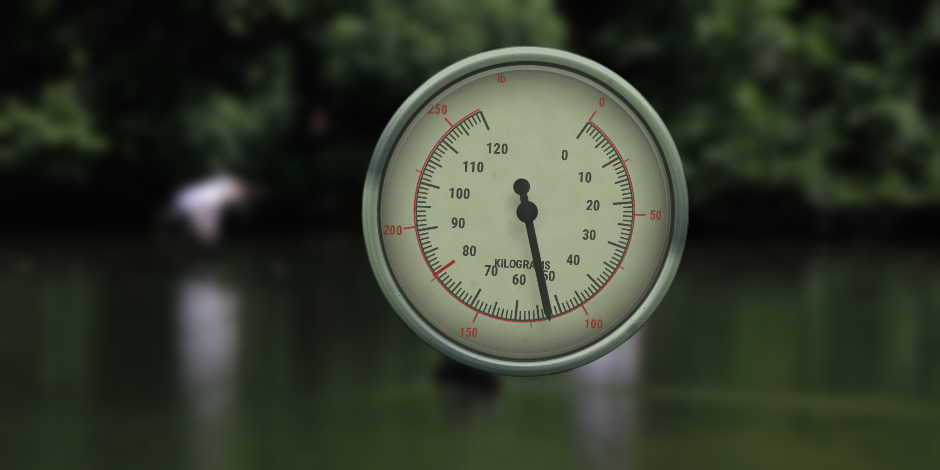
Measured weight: 53 kg
